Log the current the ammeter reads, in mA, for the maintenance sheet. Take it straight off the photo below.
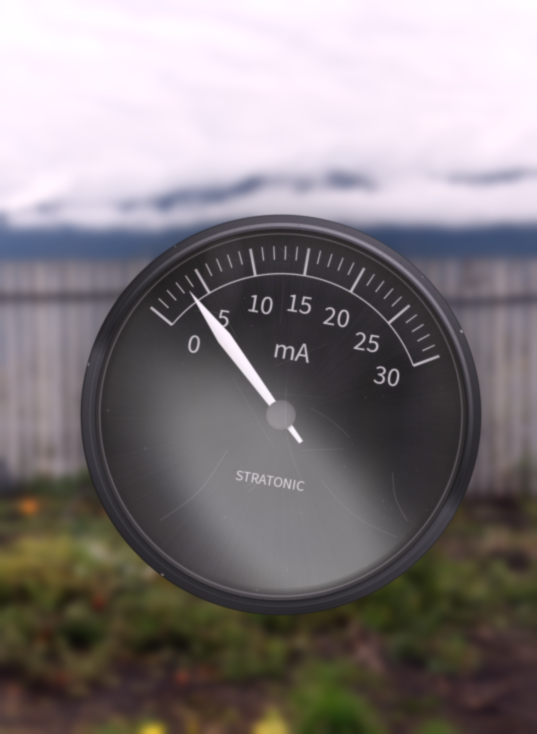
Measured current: 3.5 mA
